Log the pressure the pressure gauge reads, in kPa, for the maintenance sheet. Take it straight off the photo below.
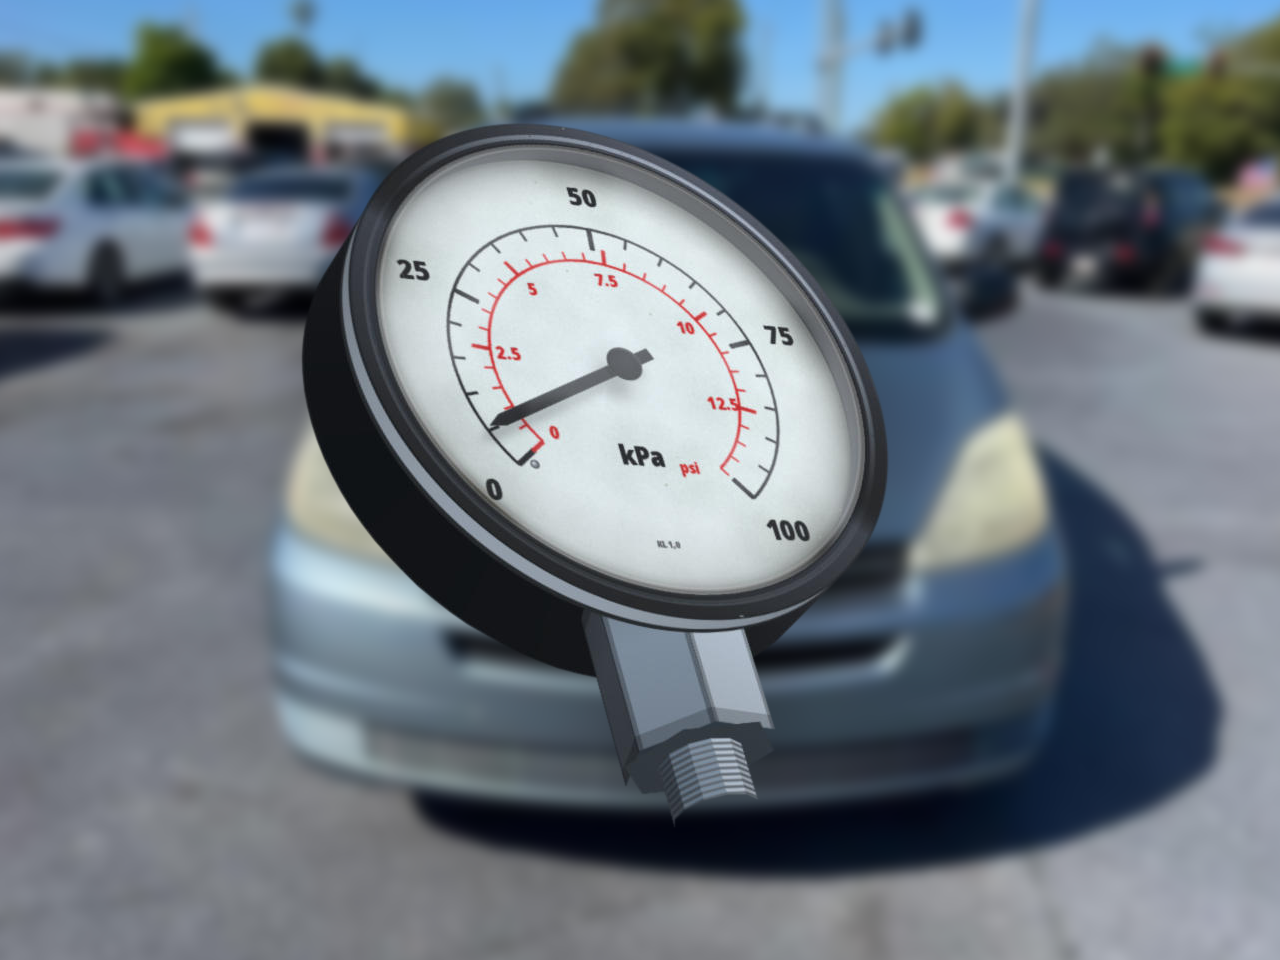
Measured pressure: 5 kPa
